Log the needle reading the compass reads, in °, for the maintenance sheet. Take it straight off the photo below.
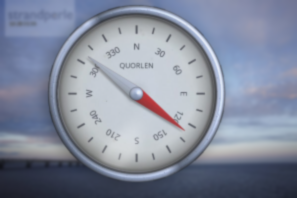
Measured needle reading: 127.5 °
